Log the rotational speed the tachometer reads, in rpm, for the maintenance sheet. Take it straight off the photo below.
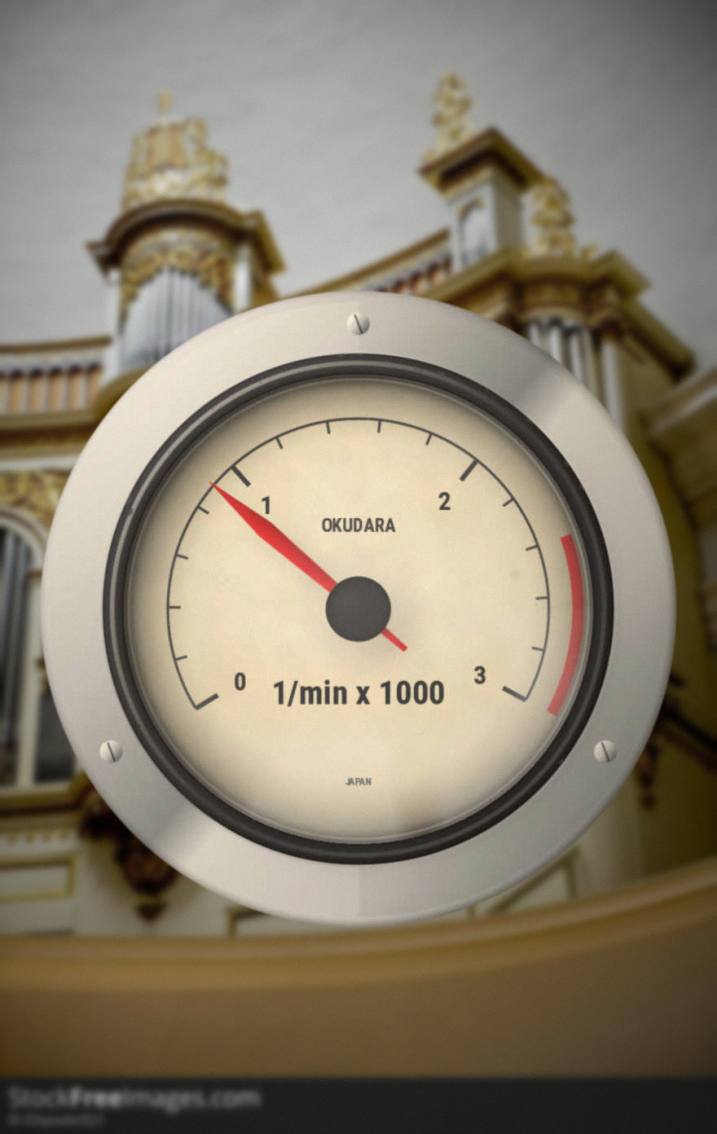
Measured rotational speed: 900 rpm
